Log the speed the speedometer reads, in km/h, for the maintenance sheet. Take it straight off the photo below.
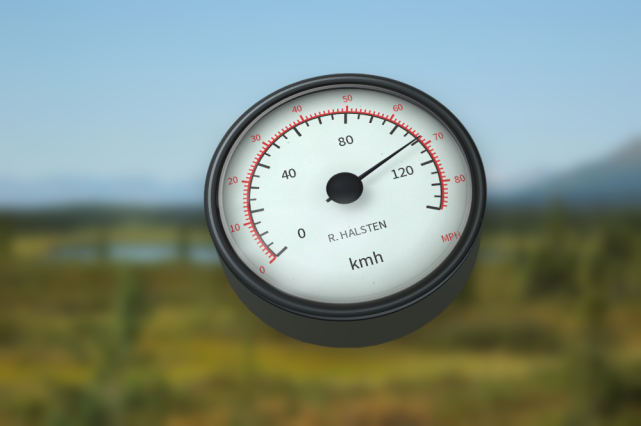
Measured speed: 110 km/h
